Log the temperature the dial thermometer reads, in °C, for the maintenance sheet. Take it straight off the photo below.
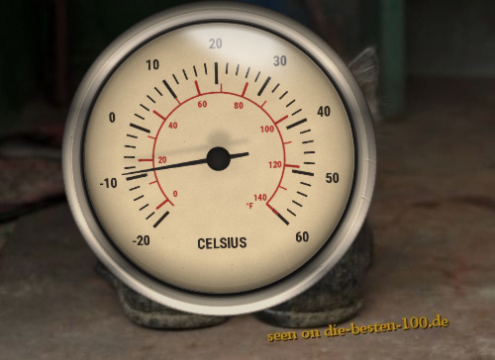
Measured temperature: -9 °C
